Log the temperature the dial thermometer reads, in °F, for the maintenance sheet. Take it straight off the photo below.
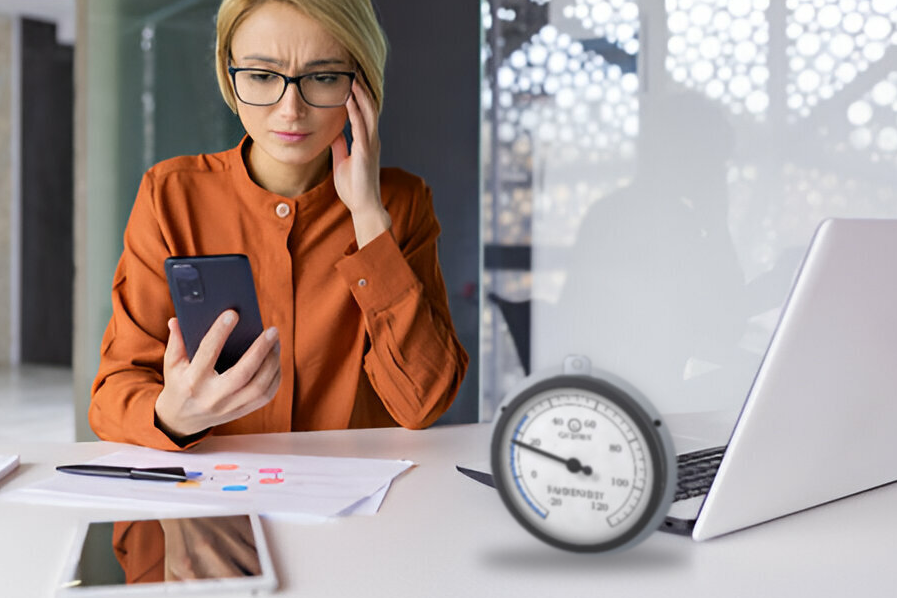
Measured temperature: 16 °F
